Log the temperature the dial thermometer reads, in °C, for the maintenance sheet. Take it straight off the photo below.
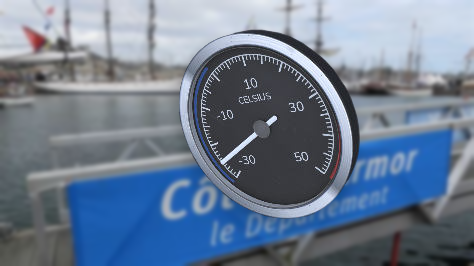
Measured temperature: -25 °C
